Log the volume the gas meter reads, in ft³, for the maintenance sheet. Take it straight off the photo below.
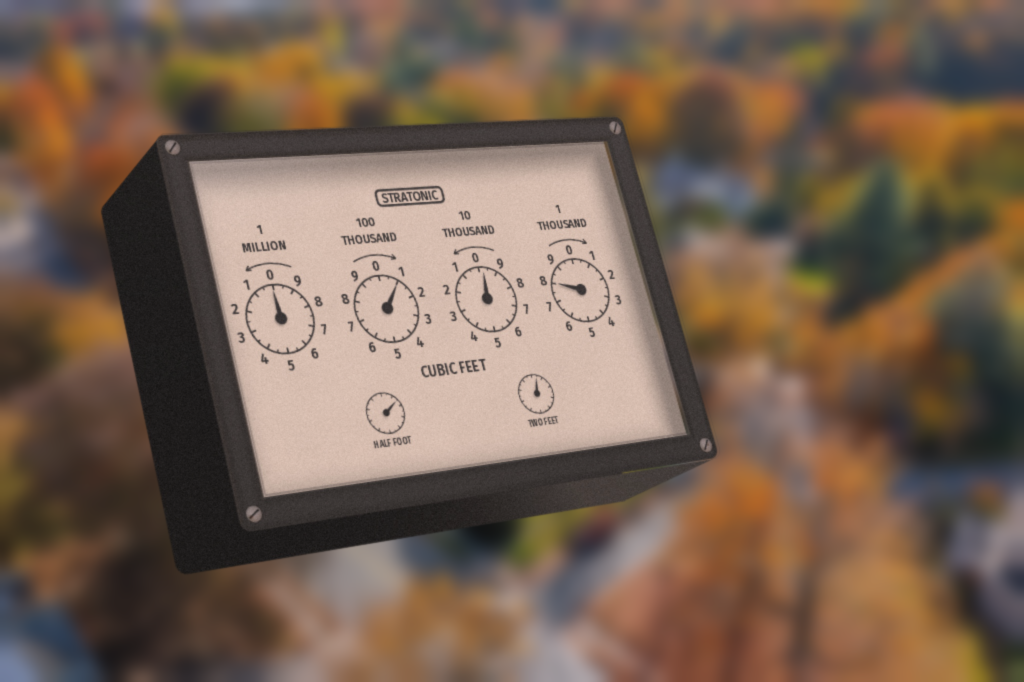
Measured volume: 9800 ft³
